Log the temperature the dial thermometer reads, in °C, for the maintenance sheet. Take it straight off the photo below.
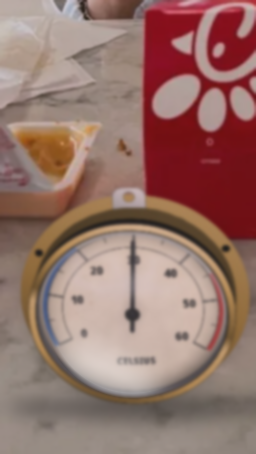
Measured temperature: 30 °C
